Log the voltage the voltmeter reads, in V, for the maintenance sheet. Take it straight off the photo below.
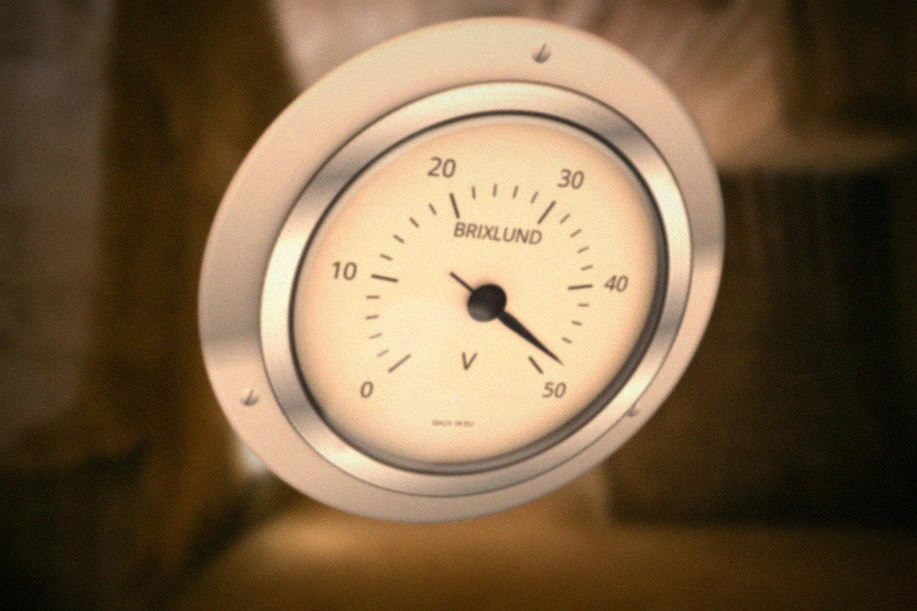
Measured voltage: 48 V
